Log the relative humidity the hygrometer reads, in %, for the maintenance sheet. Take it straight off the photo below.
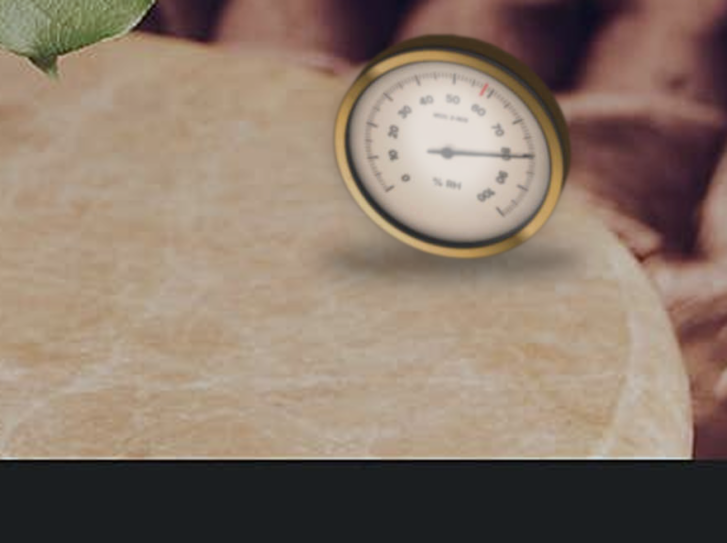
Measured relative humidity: 80 %
